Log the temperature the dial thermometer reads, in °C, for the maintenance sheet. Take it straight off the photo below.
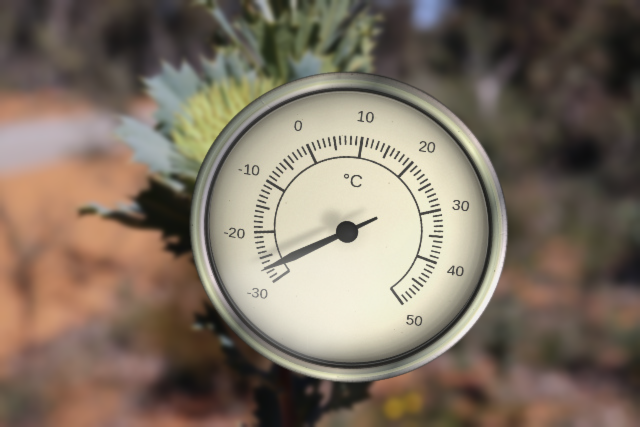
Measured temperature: -27 °C
